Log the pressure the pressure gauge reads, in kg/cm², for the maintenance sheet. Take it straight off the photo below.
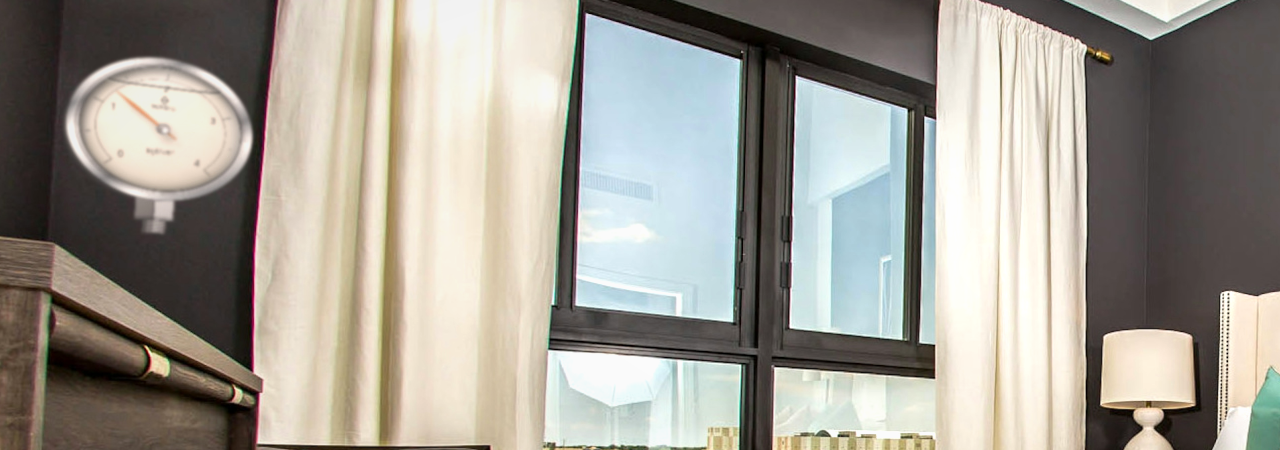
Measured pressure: 1.25 kg/cm²
